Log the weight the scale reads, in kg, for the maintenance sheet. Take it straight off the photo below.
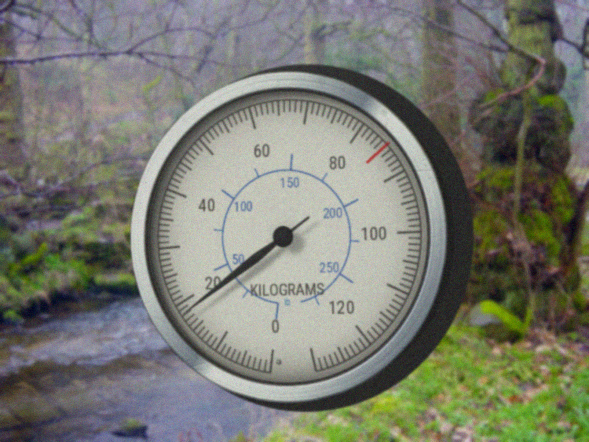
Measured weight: 18 kg
